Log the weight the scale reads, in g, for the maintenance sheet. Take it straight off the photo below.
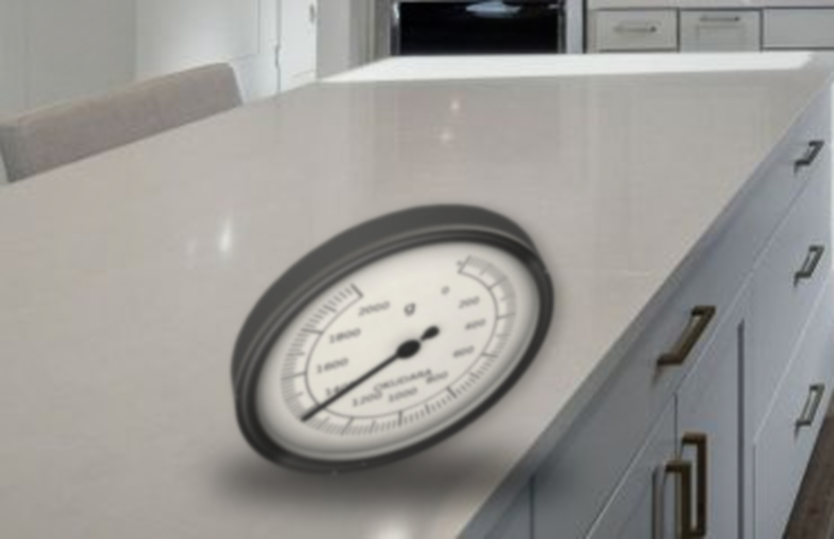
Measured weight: 1400 g
